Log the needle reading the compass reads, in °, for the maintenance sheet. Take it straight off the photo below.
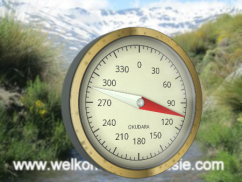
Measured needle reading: 105 °
